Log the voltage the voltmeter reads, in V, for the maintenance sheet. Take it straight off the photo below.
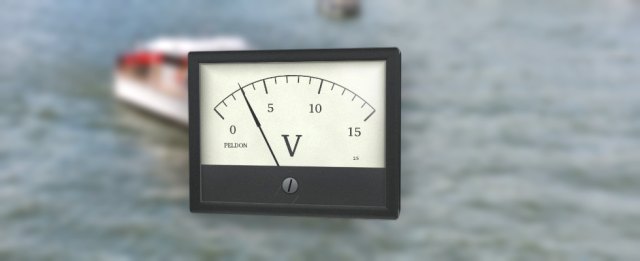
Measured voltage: 3 V
